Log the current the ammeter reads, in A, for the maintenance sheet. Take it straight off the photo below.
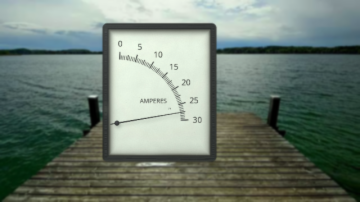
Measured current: 27.5 A
